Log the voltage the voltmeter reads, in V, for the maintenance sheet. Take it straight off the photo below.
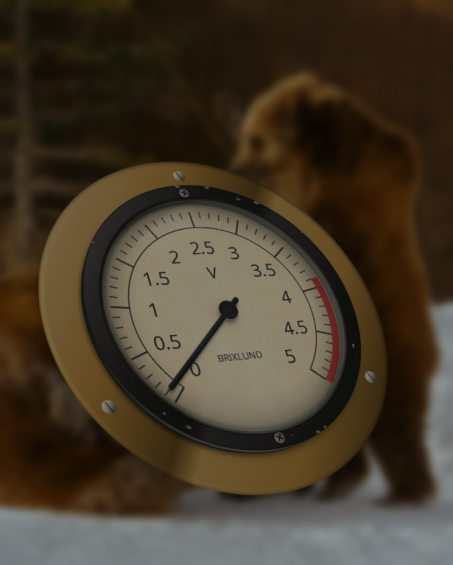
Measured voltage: 0.1 V
